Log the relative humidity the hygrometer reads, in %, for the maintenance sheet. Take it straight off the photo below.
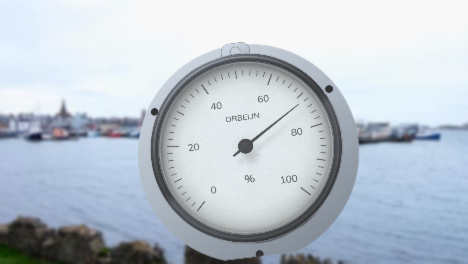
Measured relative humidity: 72 %
